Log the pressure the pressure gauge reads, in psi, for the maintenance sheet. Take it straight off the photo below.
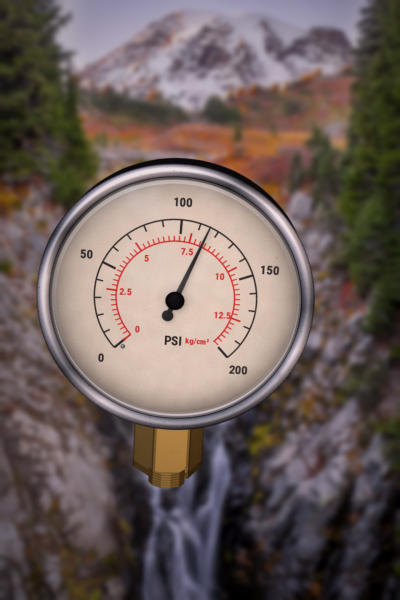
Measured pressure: 115 psi
